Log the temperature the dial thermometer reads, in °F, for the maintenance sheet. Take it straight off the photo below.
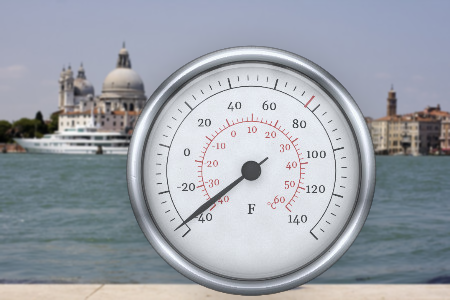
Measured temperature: -36 °F
